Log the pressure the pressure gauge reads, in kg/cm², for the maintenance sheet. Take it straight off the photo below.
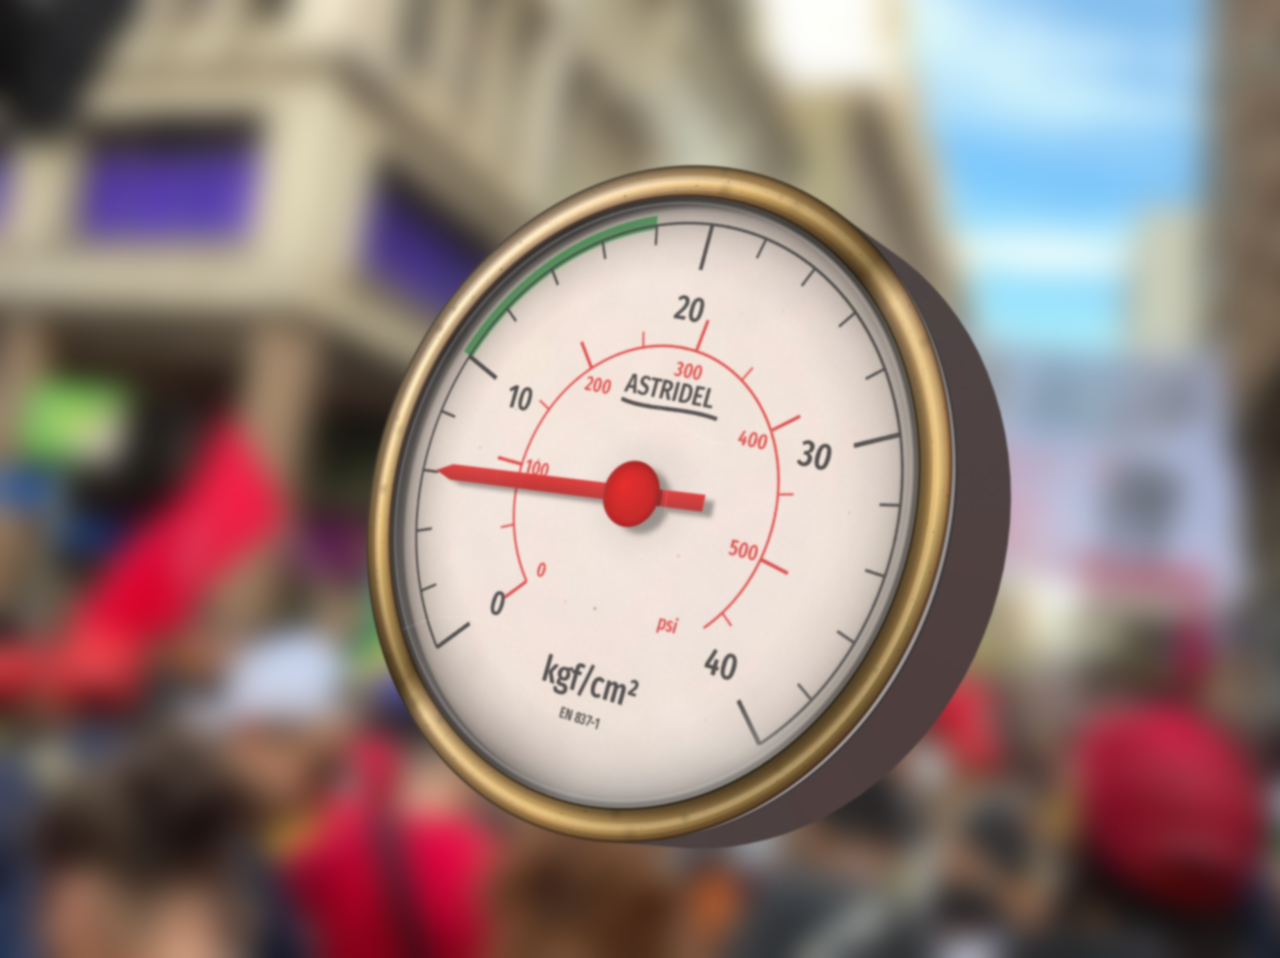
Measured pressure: 6 kg/cm²
